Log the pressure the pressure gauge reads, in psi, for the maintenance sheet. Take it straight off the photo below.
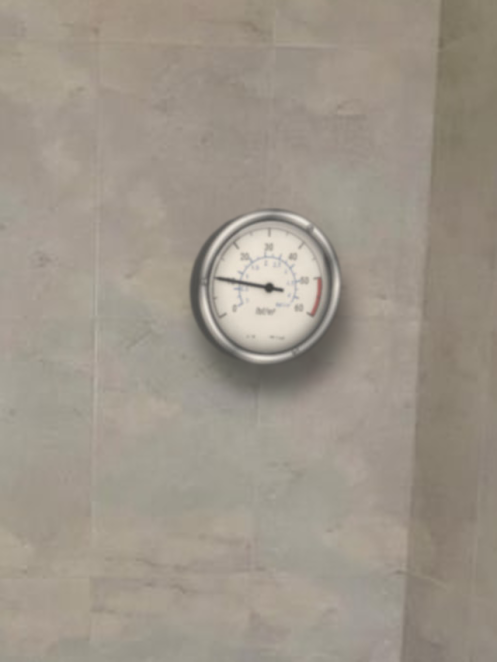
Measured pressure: 10 psi
